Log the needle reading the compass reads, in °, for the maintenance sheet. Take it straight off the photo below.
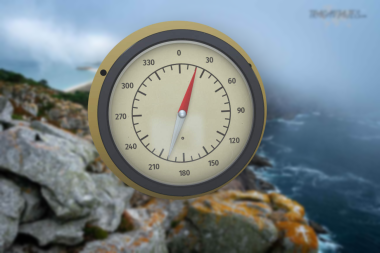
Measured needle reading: 20 °
